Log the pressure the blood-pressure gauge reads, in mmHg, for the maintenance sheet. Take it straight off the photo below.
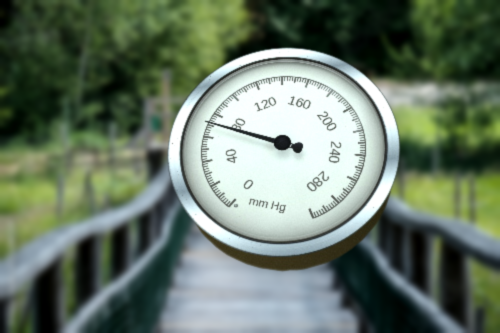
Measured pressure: 70 mmHg
